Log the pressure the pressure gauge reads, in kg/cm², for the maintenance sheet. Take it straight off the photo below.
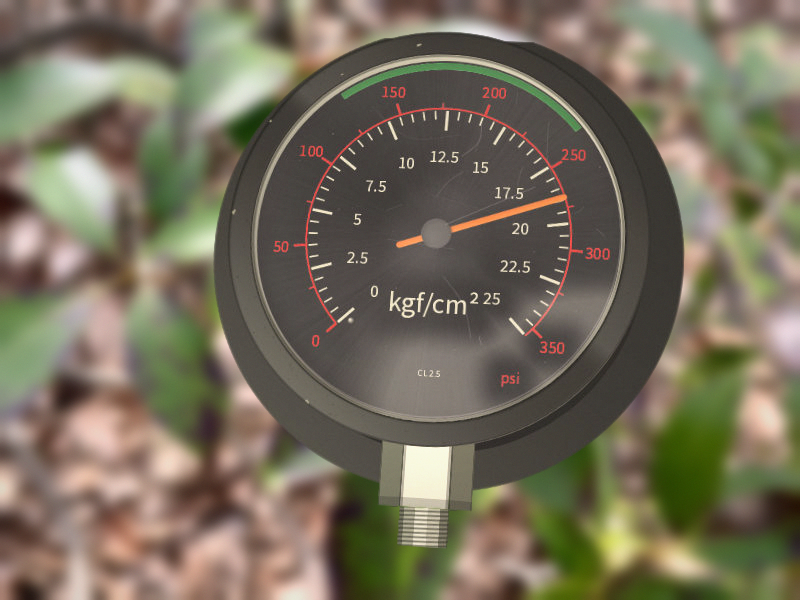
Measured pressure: 19 kg/cm²
